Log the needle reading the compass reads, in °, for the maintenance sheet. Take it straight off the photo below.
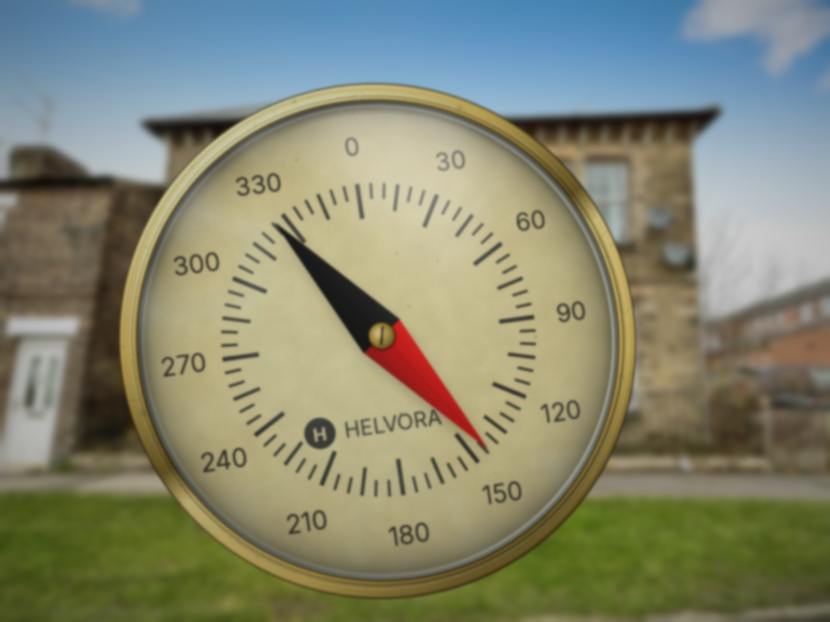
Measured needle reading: 145 °
